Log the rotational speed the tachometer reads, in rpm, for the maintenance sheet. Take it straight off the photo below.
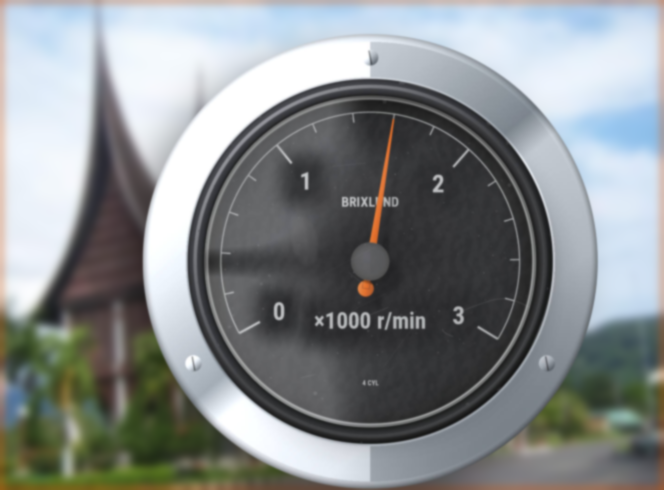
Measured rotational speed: 1600 rpm
